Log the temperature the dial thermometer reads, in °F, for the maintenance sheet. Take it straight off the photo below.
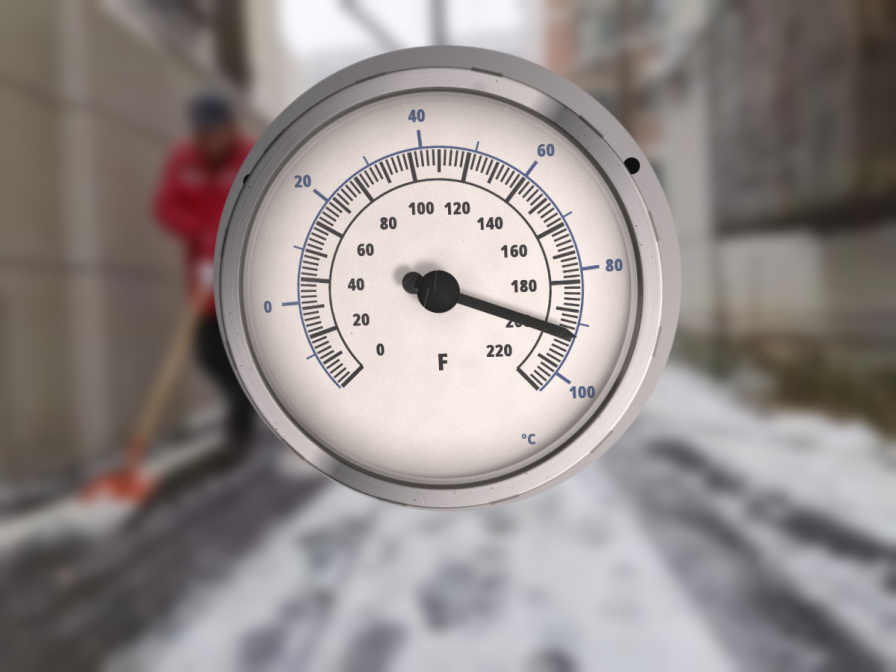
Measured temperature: 198 °F
